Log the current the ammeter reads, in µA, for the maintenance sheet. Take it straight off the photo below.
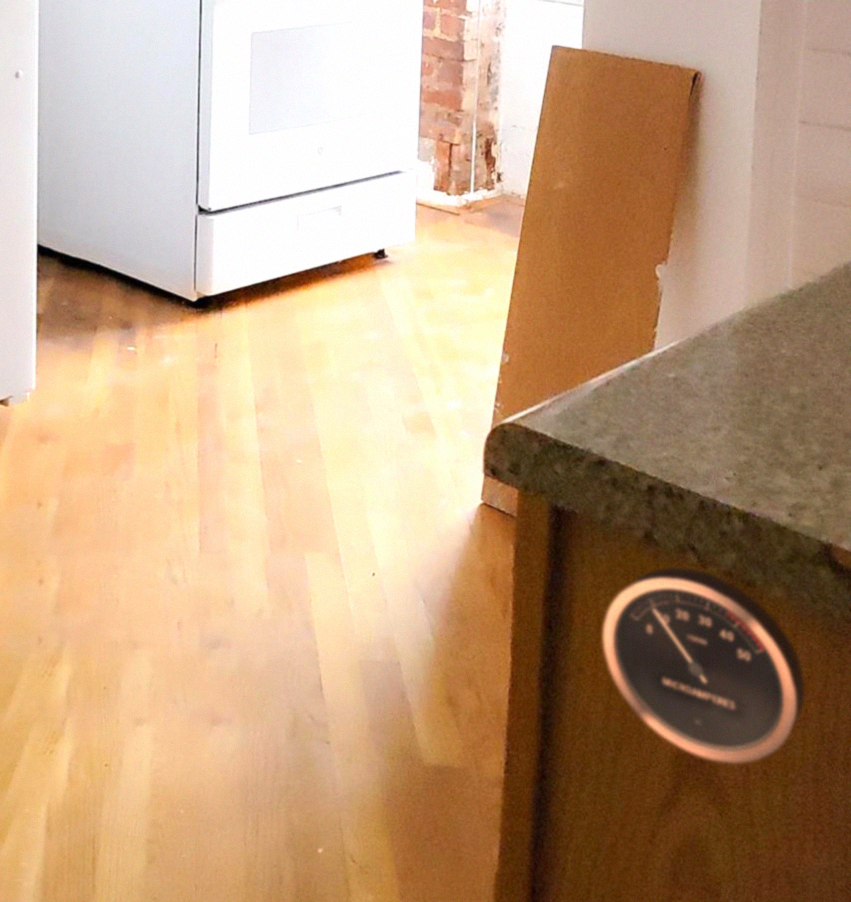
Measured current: 10 µA
